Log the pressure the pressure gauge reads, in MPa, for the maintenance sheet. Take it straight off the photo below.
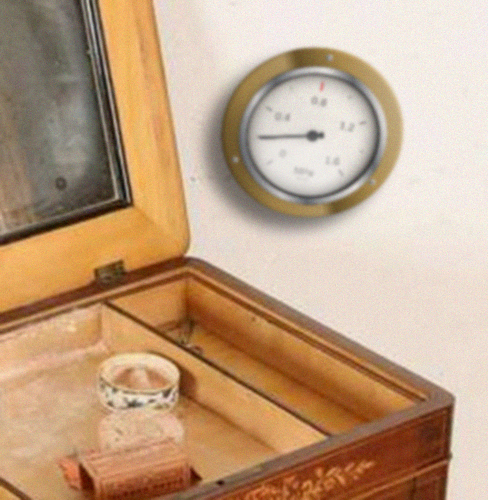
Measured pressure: 0.2 MPa
